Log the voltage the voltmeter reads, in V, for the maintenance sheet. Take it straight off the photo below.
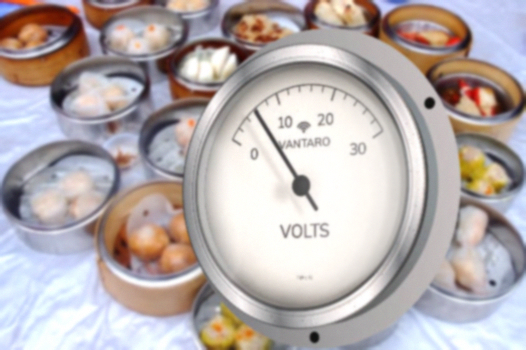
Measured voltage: 6 V
